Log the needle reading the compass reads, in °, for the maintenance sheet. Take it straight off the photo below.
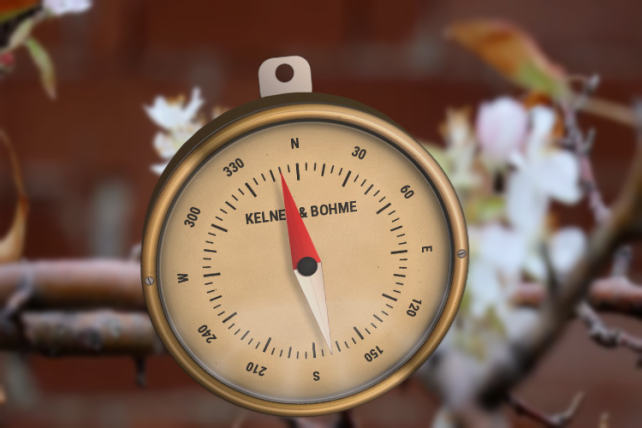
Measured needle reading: 350 °
